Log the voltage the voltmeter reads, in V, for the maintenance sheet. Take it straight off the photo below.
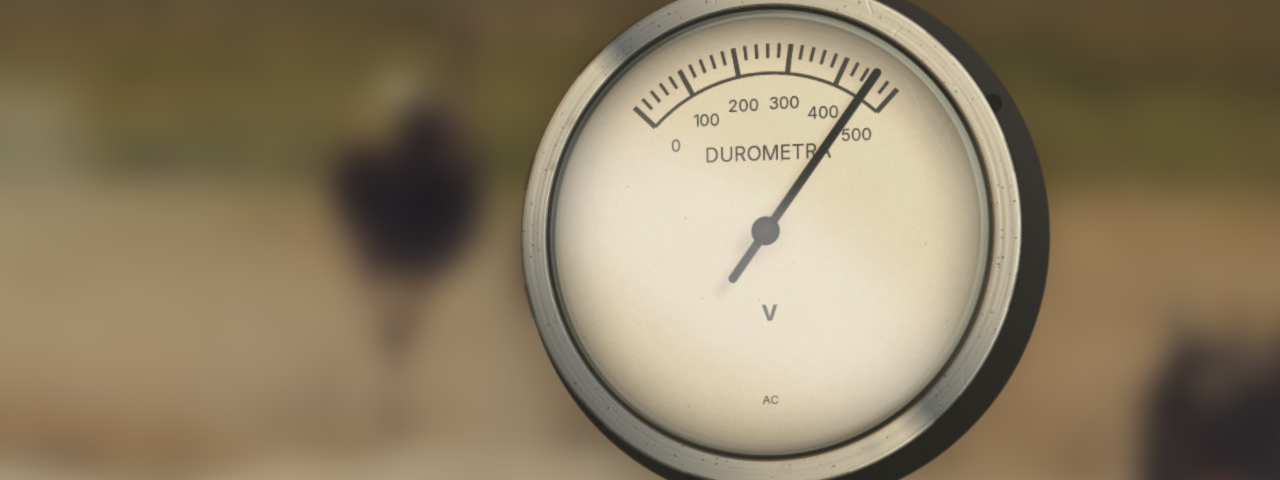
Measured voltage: 460 V
